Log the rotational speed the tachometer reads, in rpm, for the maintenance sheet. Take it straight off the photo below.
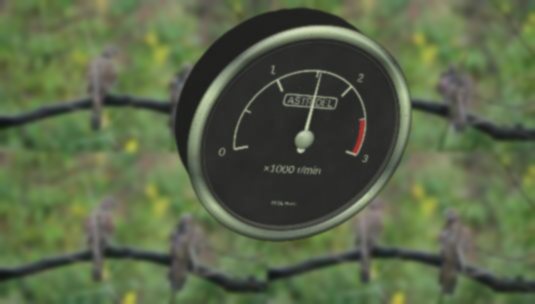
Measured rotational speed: 1500 rpm
